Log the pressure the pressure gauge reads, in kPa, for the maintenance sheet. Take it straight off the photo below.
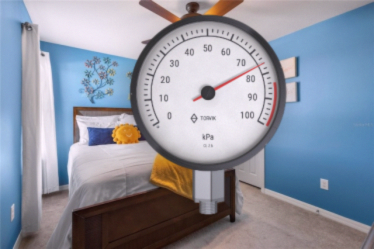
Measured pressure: 76 kPa
